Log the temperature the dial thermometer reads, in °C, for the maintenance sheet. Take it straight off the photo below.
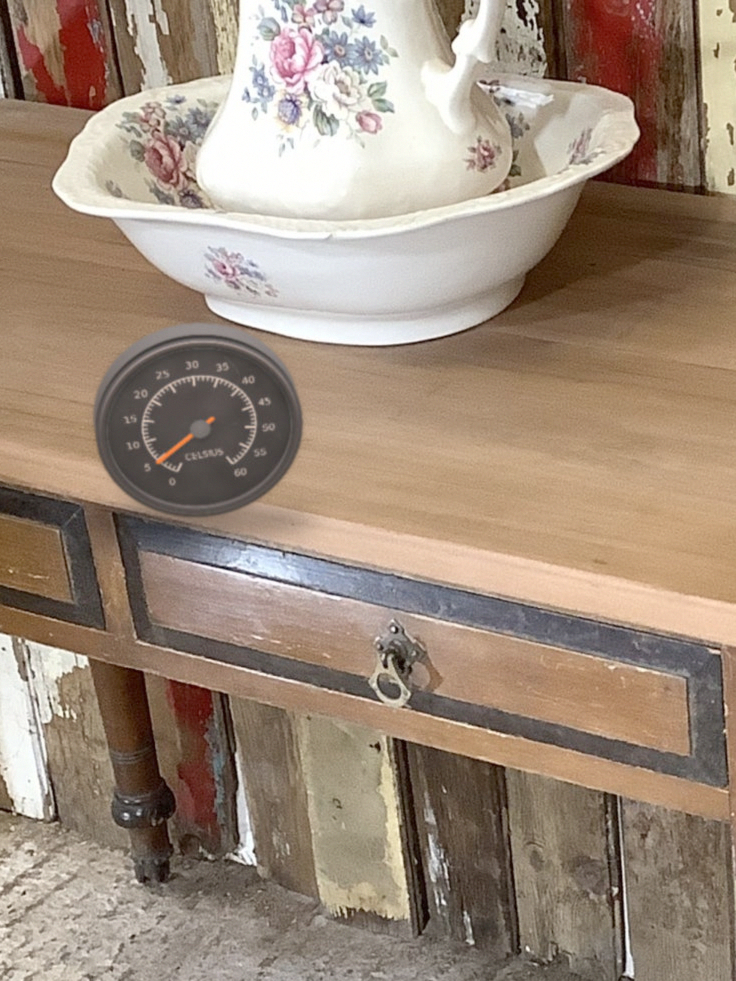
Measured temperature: 5 °C
